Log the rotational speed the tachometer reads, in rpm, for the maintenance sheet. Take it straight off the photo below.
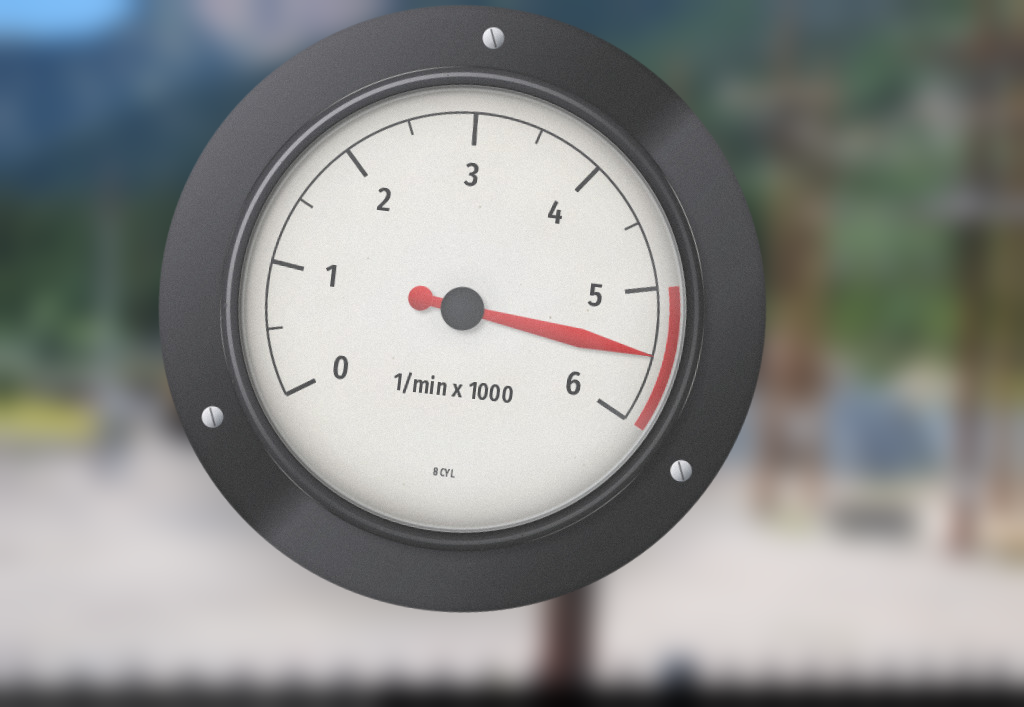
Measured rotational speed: 5500 rpm
